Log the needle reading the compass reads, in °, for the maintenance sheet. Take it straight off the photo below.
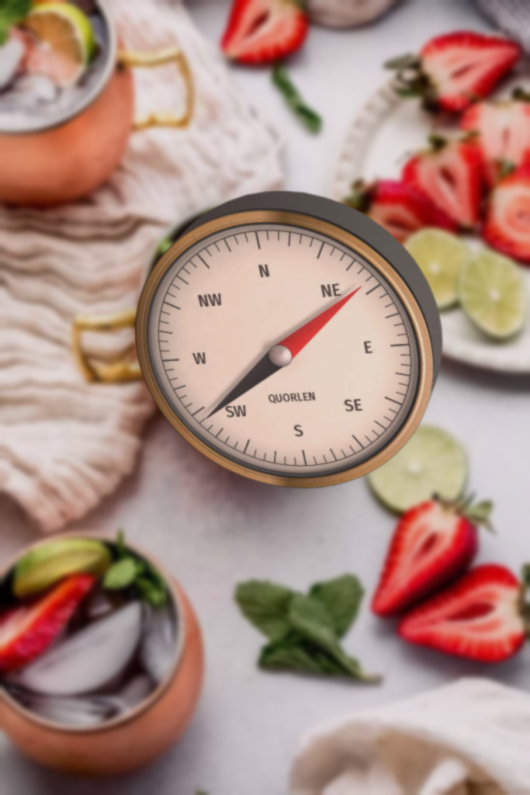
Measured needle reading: 55 °
